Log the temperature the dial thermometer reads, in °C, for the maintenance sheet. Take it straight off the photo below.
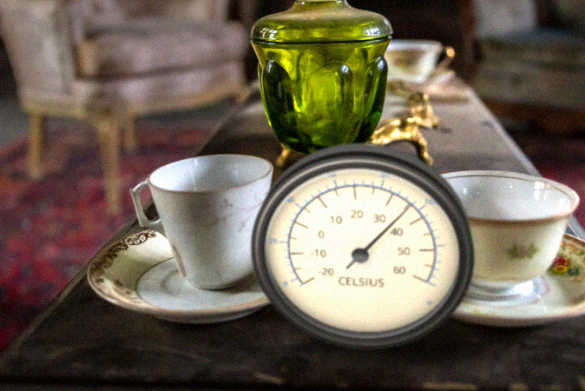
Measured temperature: 35 °C
